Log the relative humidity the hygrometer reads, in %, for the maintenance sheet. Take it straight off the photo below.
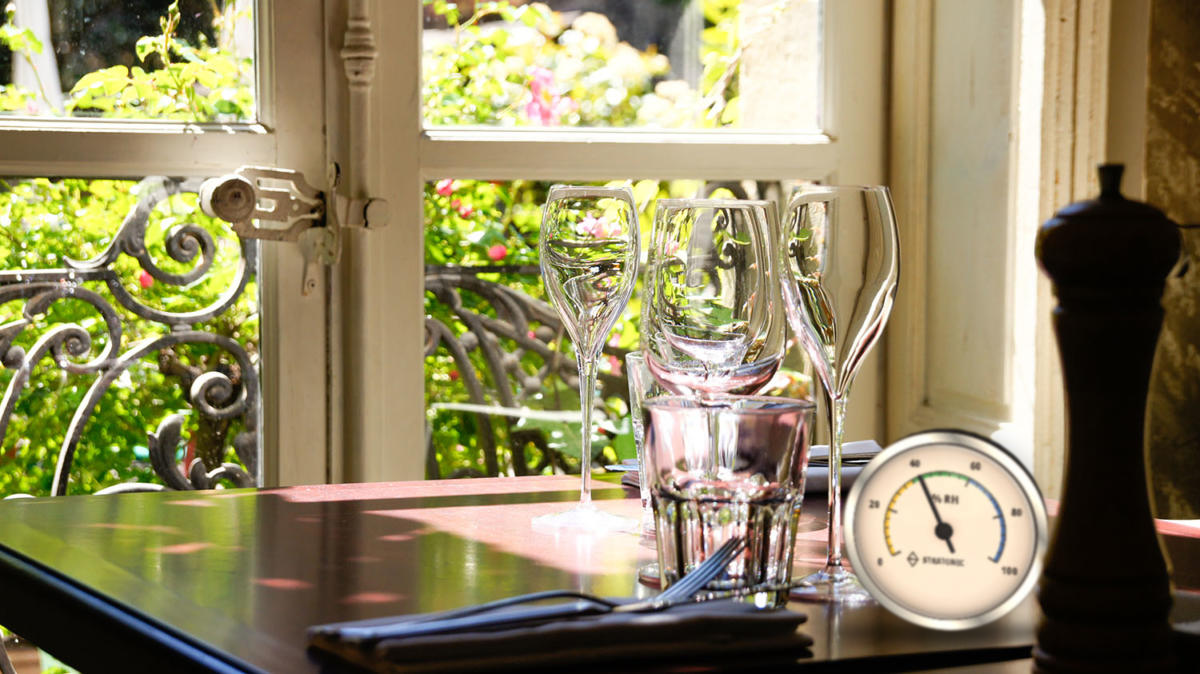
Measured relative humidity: 40 %
